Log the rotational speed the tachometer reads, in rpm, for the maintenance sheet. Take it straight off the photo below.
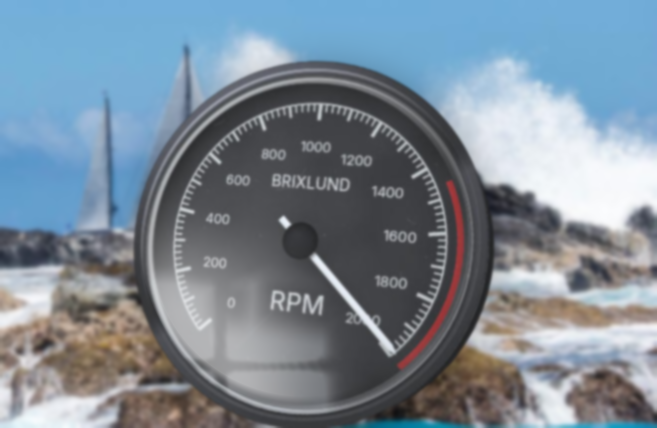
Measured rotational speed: 1980 rpm
